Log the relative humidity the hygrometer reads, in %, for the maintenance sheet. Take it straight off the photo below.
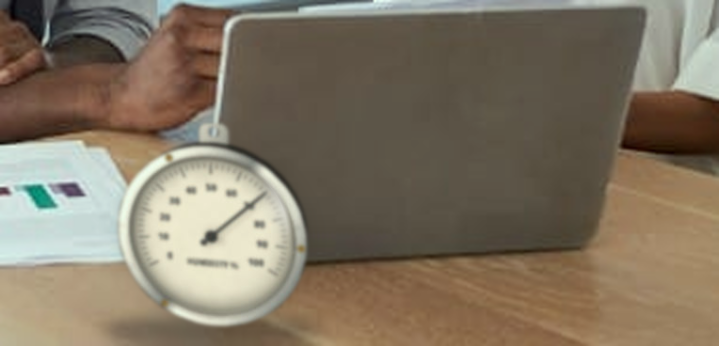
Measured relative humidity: 70 %
